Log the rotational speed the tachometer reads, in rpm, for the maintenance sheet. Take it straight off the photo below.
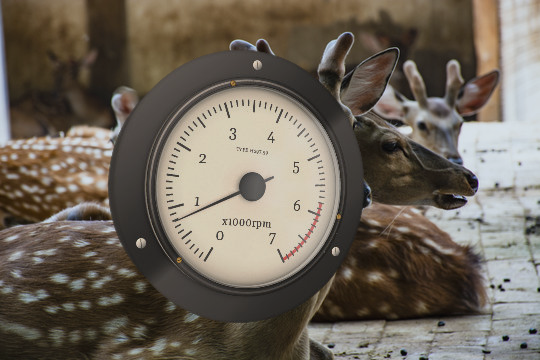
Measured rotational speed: 800 rpm
